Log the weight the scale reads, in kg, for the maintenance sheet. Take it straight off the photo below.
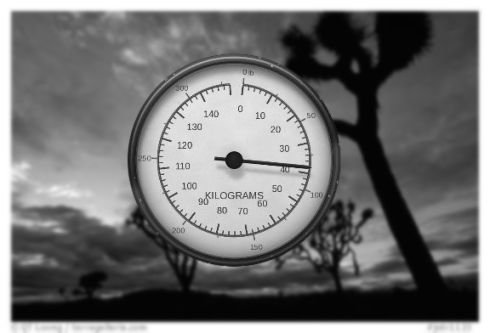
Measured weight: 38 kg
